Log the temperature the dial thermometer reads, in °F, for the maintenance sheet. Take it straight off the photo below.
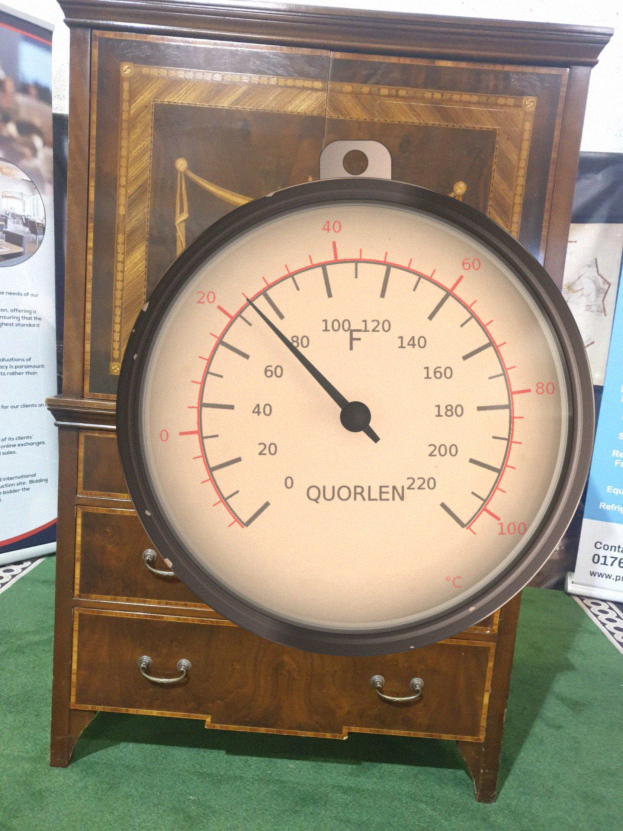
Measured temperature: 75 °F
